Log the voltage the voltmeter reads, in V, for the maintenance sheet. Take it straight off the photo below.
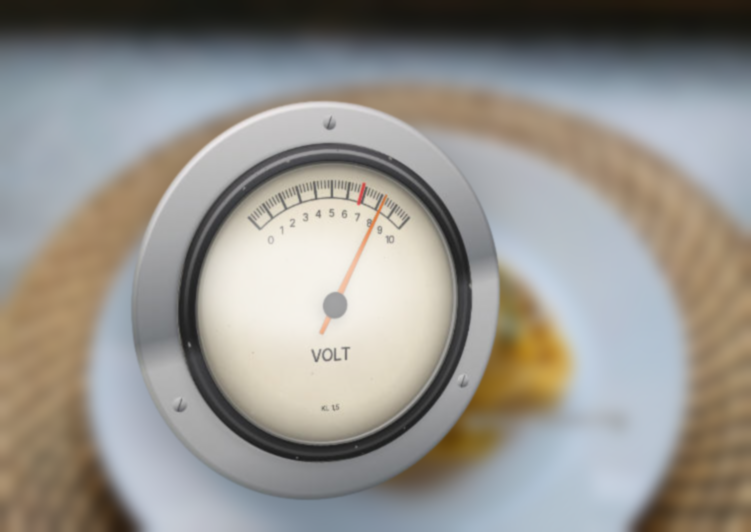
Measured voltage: 8 V
